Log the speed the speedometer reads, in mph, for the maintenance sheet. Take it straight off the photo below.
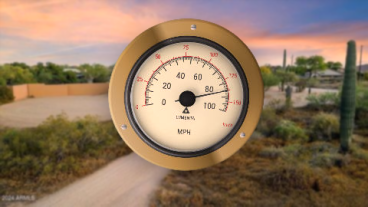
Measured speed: 85 mph
